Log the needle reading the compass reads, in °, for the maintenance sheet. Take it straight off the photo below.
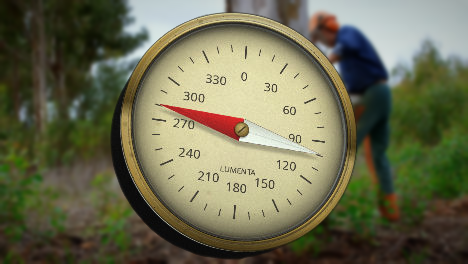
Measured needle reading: 280 °
